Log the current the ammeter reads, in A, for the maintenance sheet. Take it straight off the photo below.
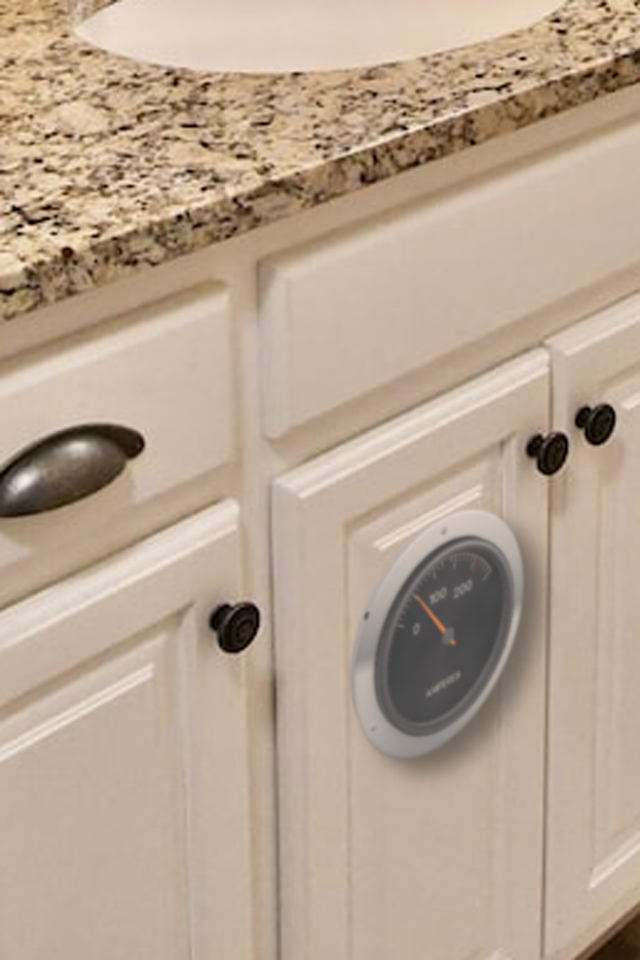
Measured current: 50 A
